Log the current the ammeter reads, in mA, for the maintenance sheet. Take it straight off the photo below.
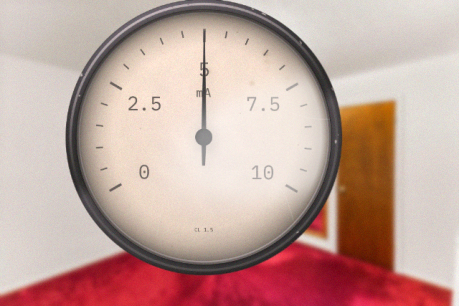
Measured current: 5 mA
